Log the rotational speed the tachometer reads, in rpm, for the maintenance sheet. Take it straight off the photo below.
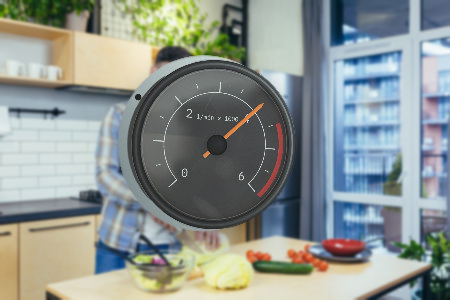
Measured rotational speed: 4000 rpm
